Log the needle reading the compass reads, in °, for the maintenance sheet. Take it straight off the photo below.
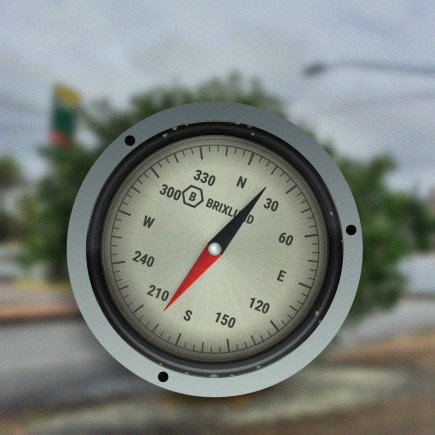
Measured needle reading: 197.5 °
